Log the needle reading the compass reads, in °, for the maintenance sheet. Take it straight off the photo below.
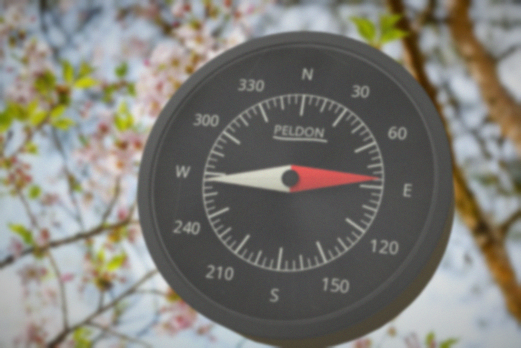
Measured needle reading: 85 °
